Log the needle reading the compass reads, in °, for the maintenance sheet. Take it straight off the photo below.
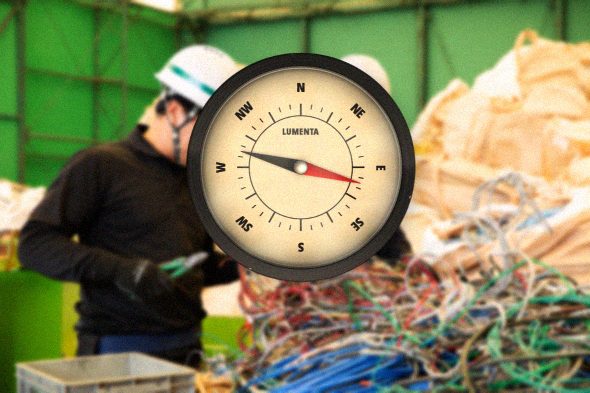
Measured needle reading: 105 °
